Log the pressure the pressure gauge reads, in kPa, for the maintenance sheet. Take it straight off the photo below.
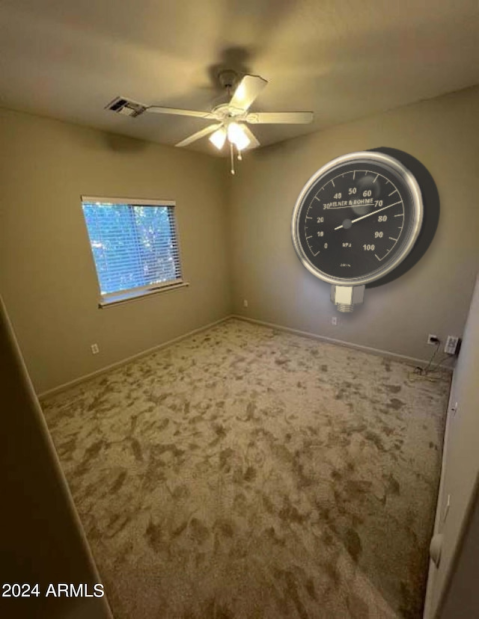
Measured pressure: 75 kPa
